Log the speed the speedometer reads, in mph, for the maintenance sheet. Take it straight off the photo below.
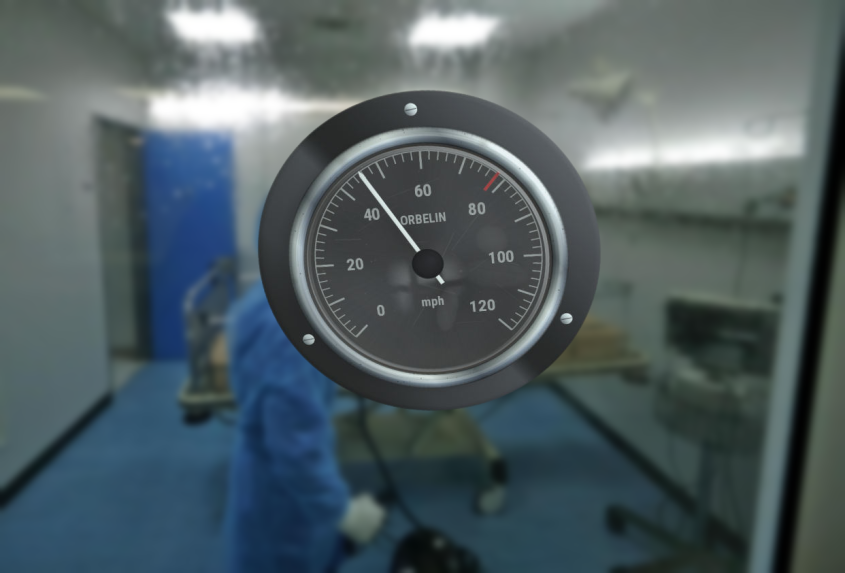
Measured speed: 46 mph
